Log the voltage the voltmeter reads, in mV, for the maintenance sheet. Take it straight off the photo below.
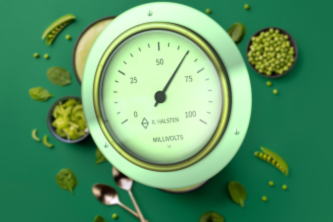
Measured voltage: 65 mV
